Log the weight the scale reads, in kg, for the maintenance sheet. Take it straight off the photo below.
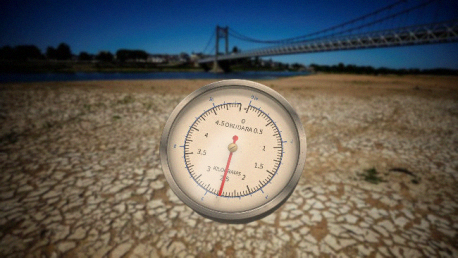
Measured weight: 2.5 kg
